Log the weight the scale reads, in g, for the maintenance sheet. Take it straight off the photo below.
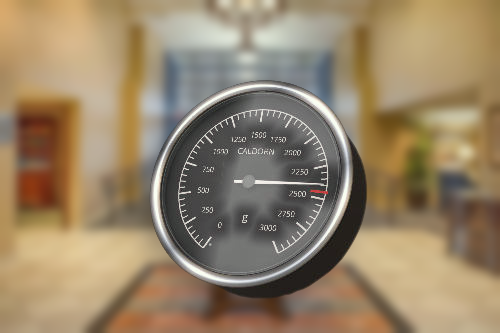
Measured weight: 2400 g
